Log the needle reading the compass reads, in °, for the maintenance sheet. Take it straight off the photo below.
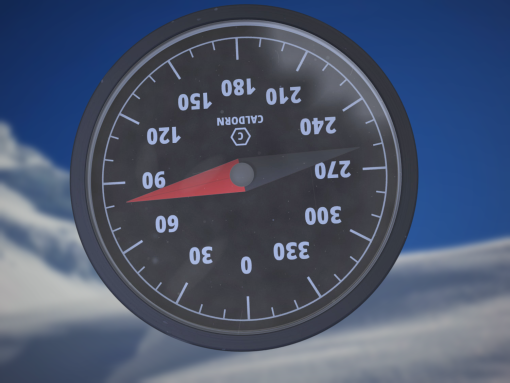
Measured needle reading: 80 °
